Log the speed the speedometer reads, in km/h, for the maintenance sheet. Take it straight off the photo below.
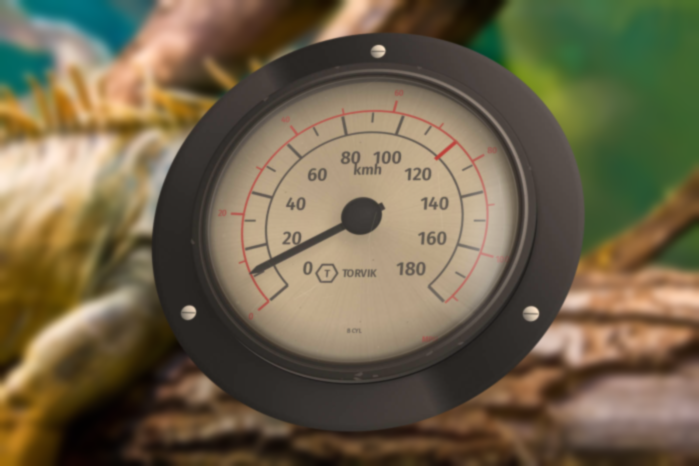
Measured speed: 10 km/h
